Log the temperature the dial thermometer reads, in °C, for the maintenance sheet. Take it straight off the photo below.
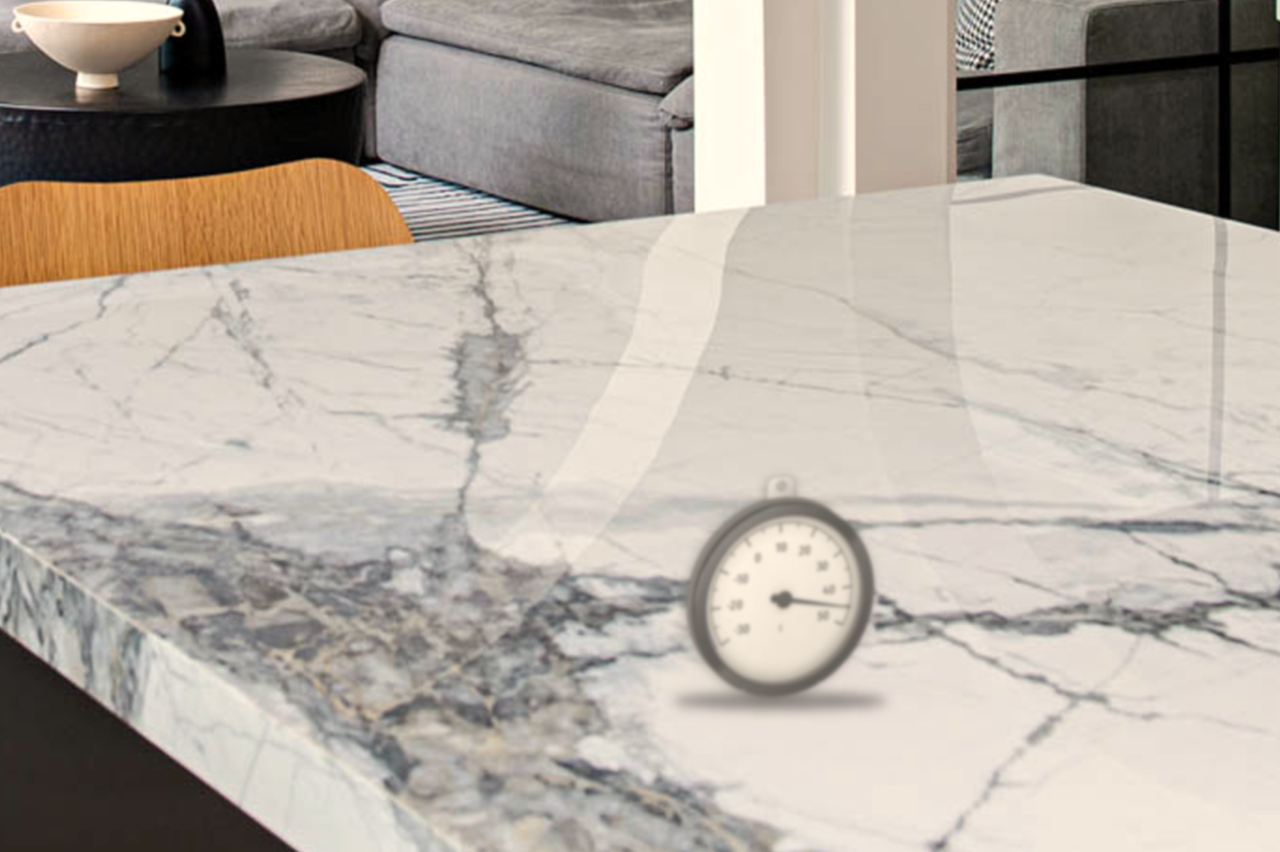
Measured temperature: 45 °C
